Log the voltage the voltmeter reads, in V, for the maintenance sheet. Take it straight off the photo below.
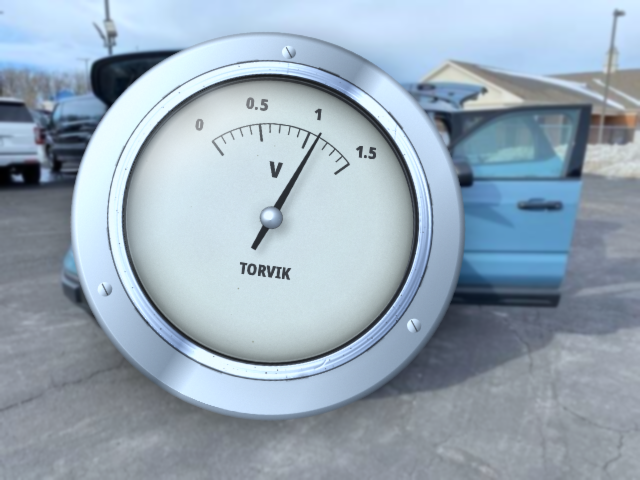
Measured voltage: 1.1 V
